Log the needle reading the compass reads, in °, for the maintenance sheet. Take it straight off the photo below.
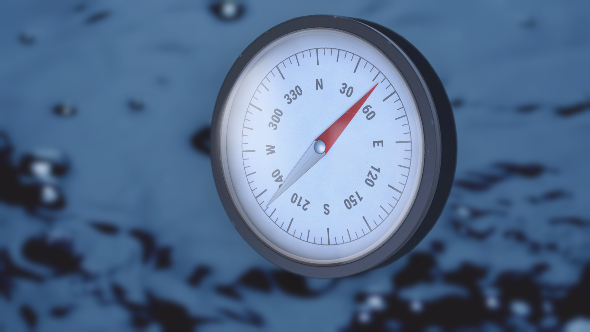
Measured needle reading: 50 °
